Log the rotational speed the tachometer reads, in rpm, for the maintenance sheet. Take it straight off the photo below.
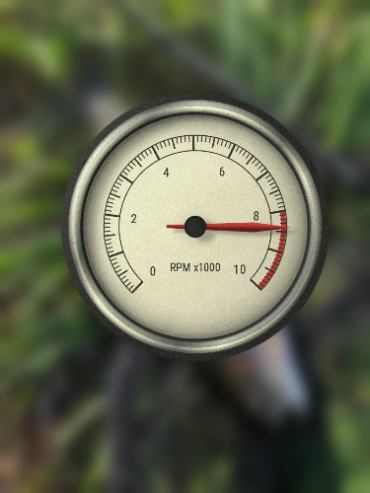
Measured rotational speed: 8400 rpm
